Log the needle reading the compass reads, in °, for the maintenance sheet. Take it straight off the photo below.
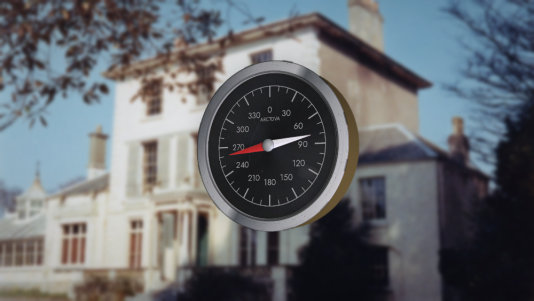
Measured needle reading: 260 °
